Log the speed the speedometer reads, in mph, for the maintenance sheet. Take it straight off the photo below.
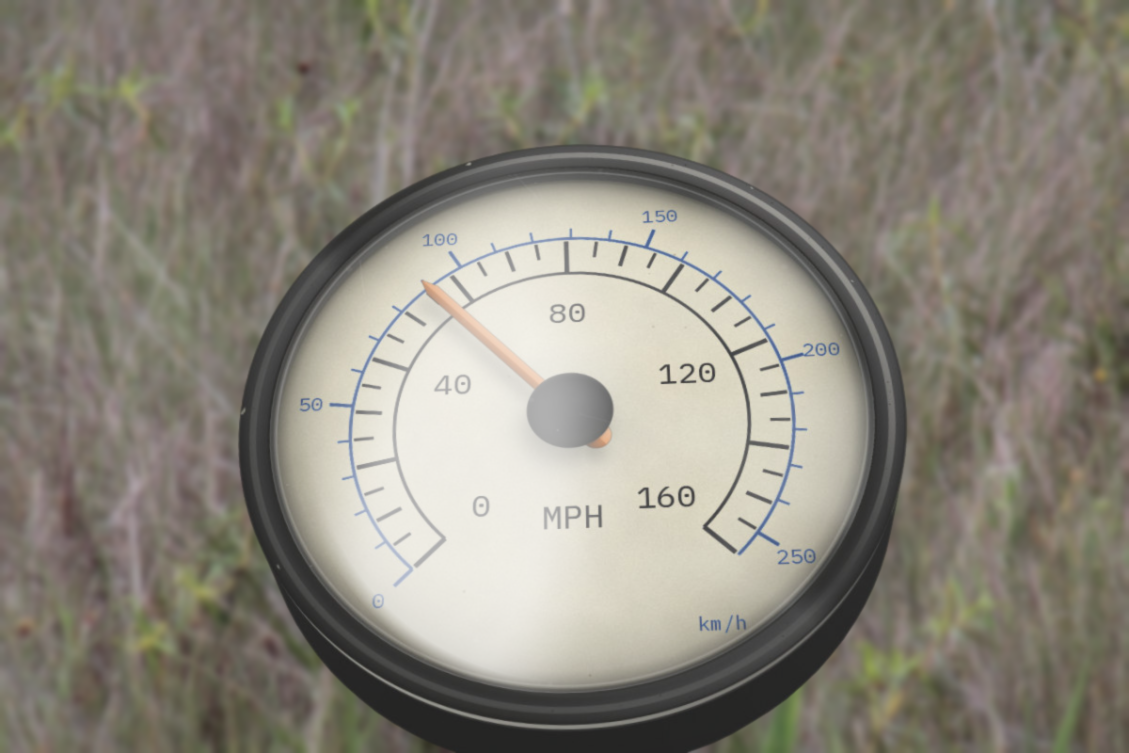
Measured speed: 55 mph
